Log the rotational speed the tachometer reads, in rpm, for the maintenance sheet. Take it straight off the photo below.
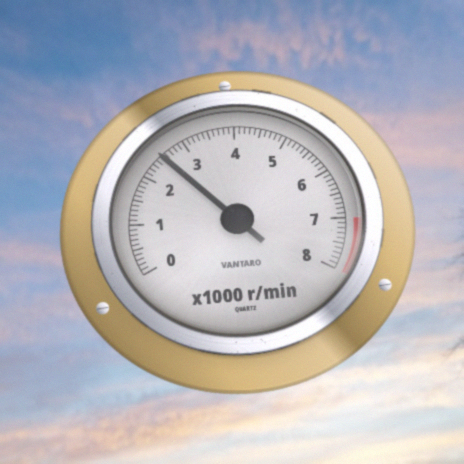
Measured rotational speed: 2500 rpm
